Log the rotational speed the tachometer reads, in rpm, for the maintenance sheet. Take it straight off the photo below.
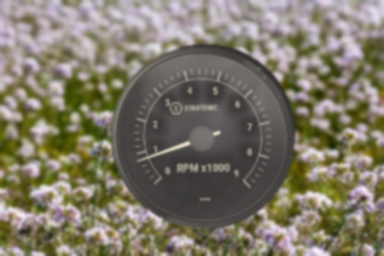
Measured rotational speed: 800 rpm
